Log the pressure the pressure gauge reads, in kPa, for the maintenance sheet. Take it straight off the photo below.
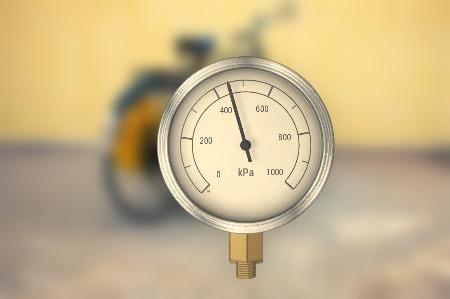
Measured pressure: 450 kPa
